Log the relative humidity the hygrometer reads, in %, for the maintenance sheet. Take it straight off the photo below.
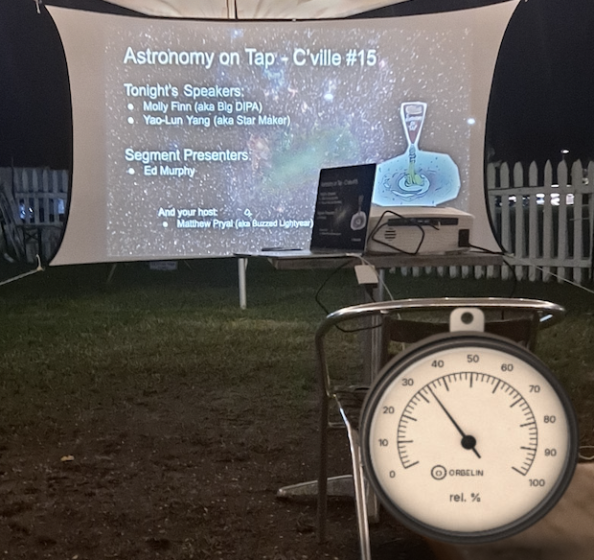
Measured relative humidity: 34 %
